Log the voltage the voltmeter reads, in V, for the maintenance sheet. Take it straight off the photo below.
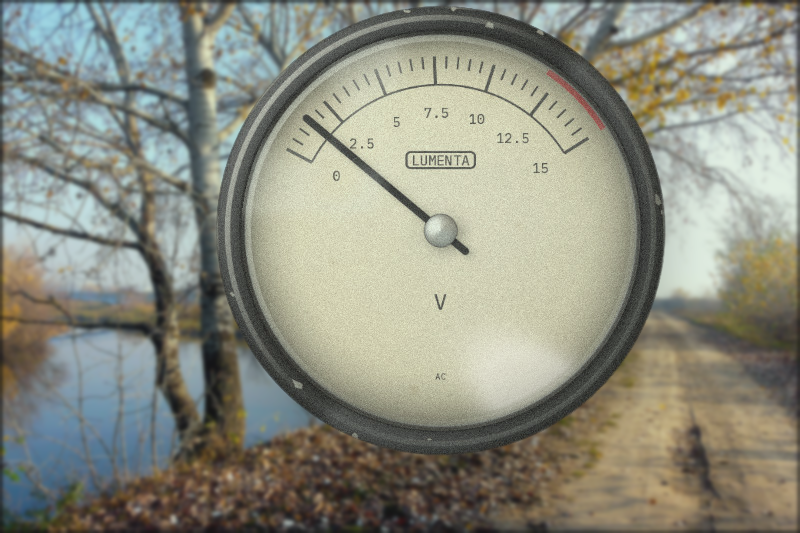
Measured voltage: 1.5 V
